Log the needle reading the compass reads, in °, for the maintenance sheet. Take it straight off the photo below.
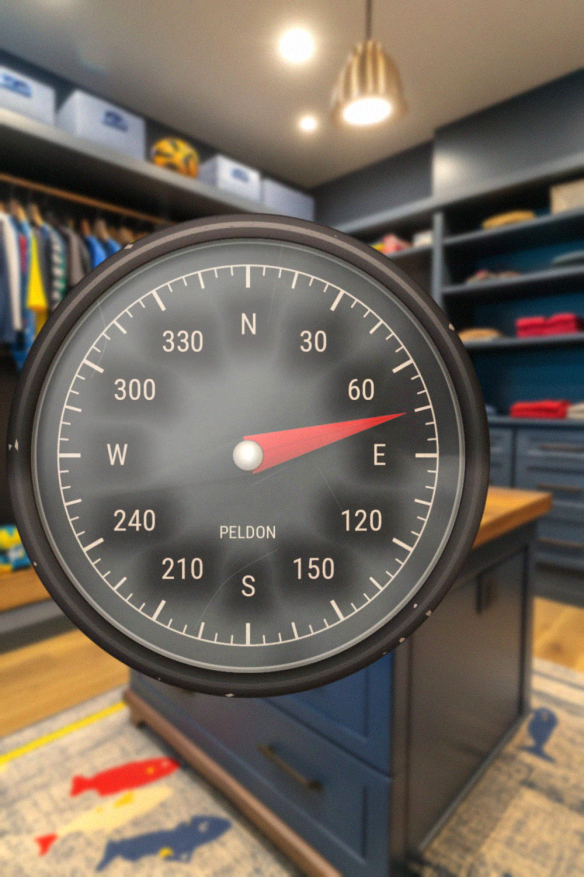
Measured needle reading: 75 °
